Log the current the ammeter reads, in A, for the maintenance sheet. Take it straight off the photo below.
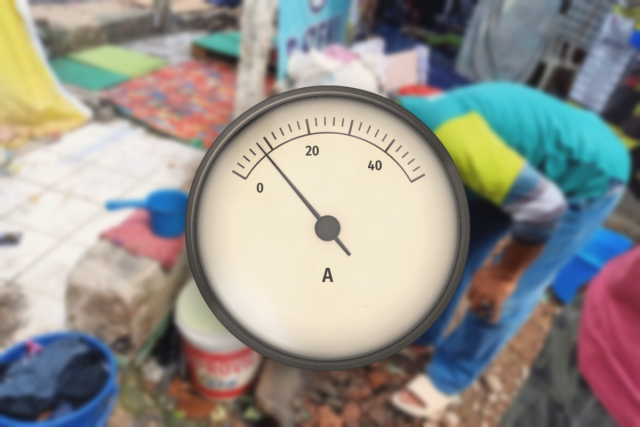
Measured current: 8 A
